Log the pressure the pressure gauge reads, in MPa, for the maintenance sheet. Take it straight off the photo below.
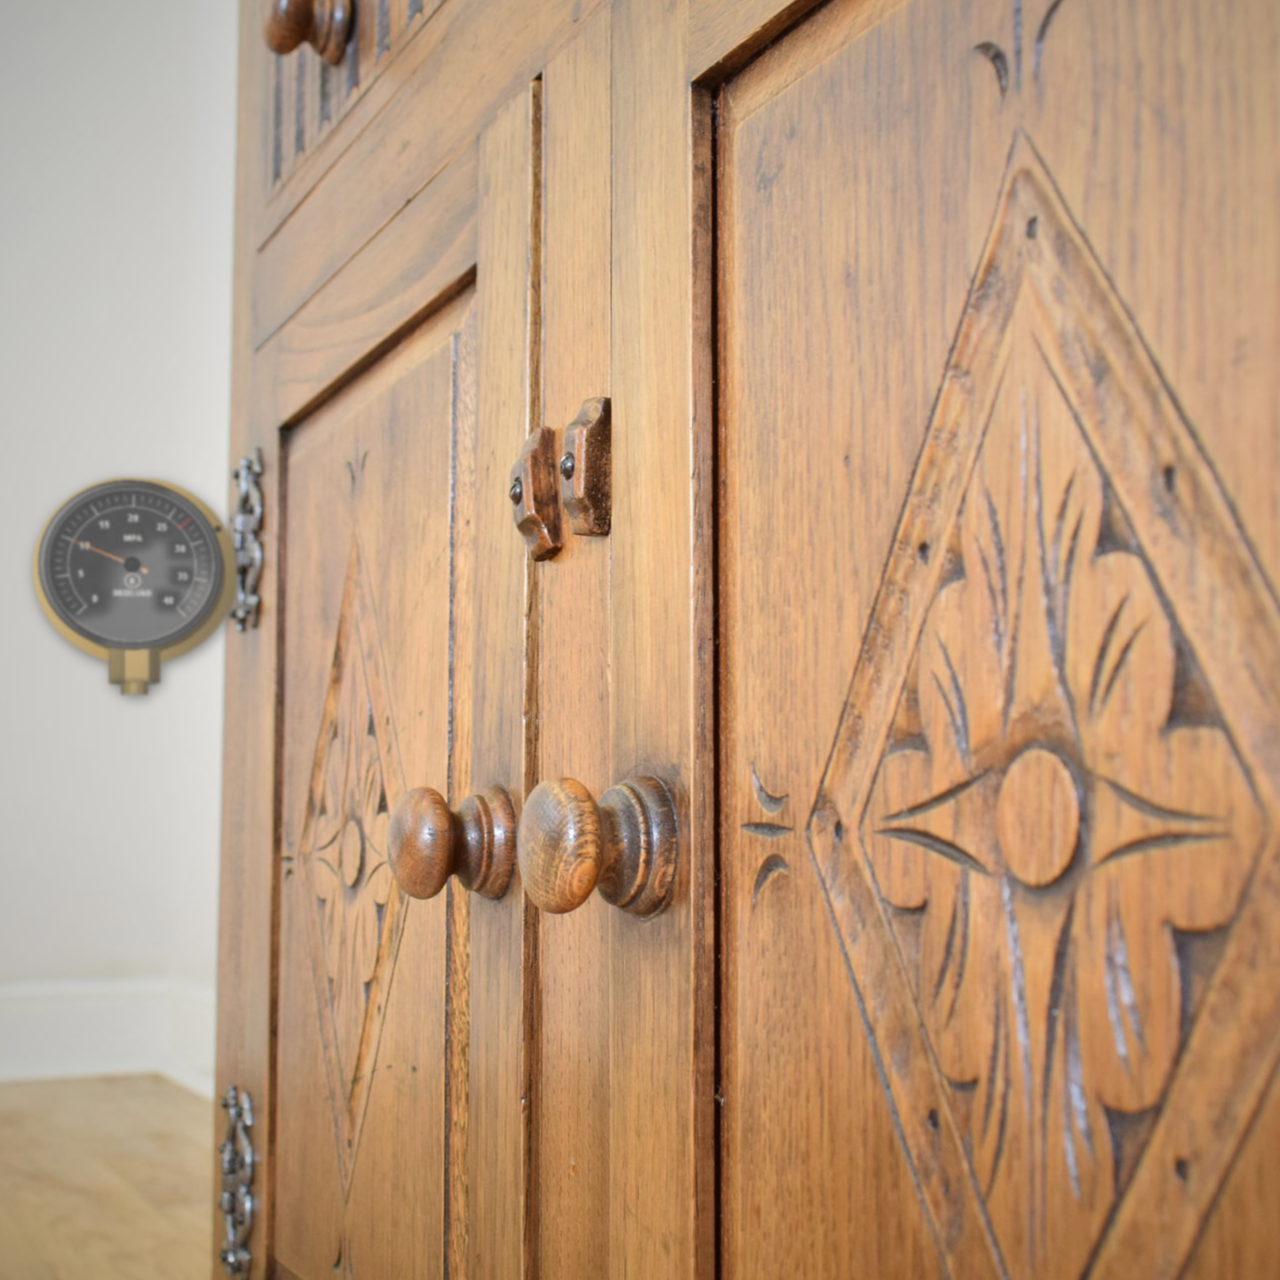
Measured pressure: 10 MPa
